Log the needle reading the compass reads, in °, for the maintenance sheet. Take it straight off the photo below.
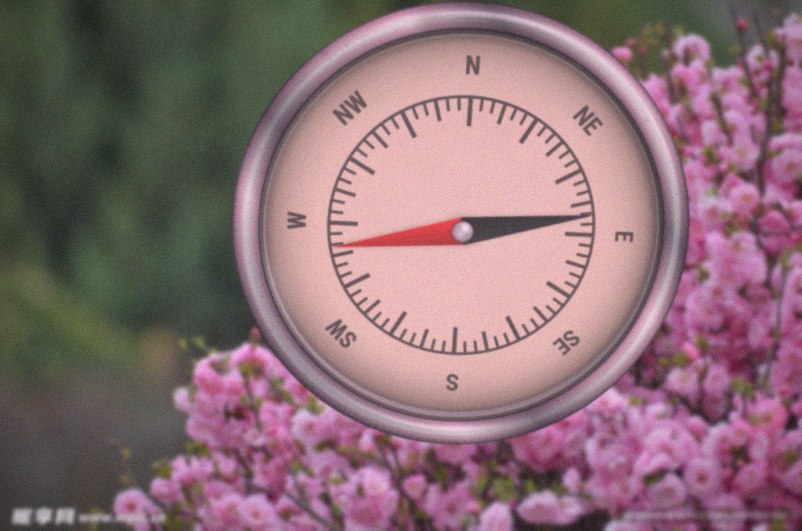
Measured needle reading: 260 °
